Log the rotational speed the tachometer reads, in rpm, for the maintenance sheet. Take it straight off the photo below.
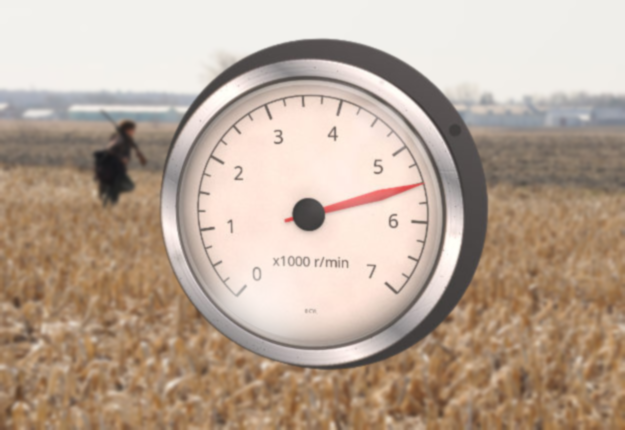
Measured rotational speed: 5500 rpm
